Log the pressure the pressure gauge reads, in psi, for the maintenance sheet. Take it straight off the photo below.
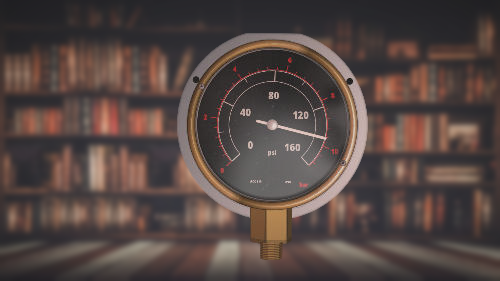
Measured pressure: 140 psi
